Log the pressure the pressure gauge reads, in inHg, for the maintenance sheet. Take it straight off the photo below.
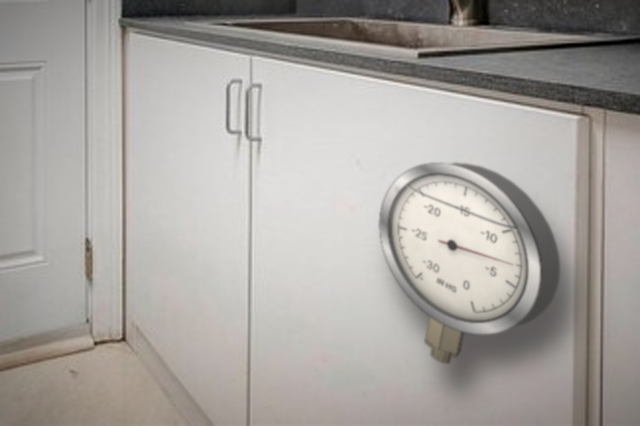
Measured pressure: -7 inHg
